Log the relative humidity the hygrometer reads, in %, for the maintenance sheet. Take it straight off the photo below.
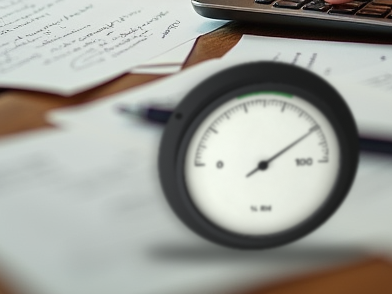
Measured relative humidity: 80 %
